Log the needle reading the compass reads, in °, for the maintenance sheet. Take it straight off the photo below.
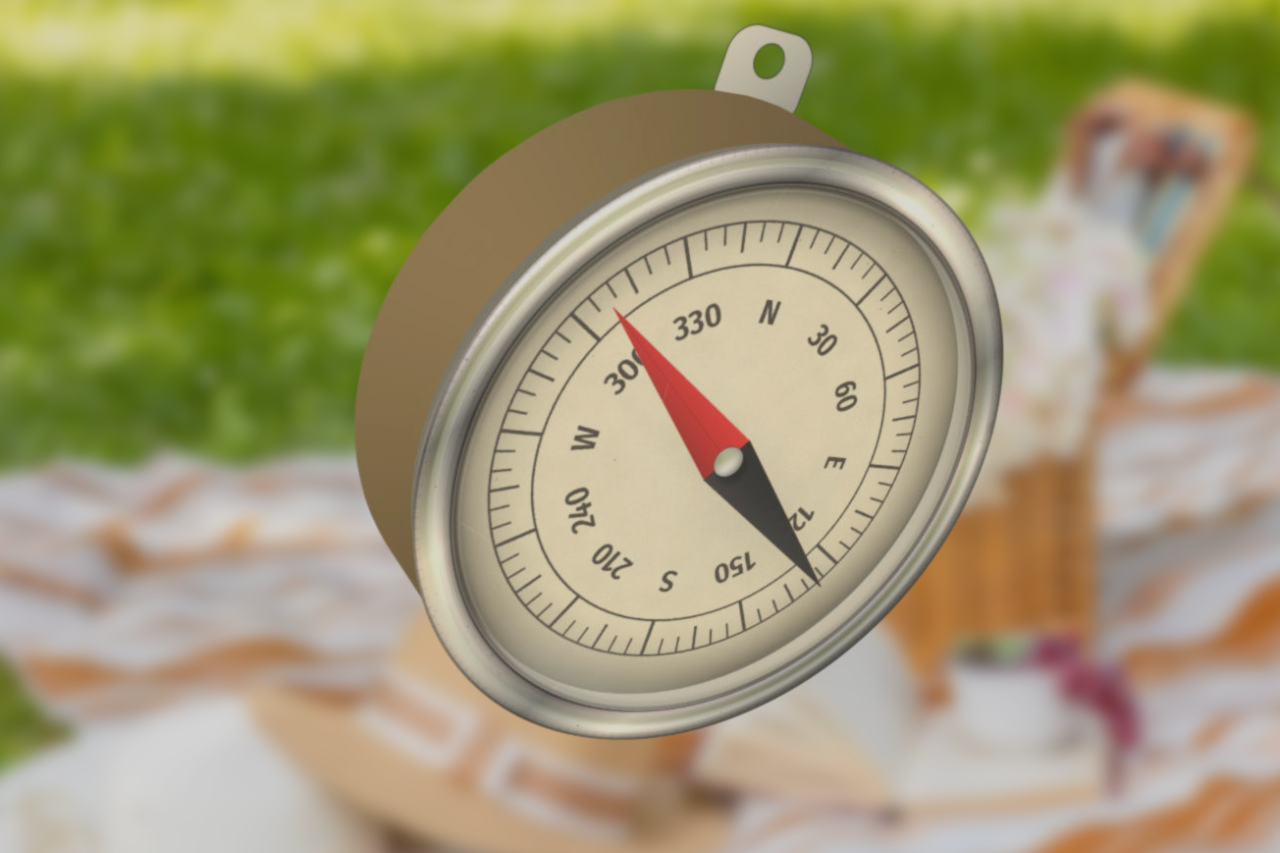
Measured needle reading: 307.5 °
